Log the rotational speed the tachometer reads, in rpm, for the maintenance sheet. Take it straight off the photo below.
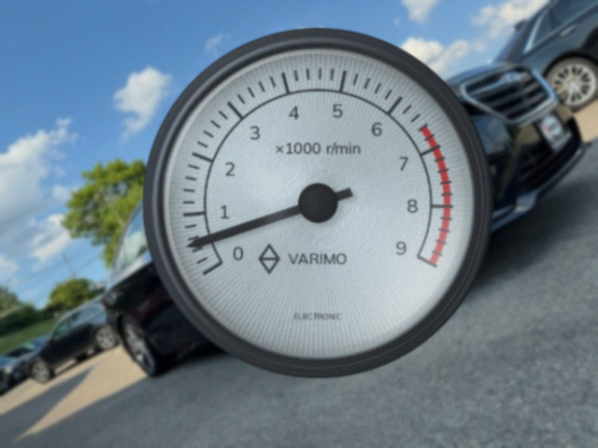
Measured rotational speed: 500 rpm
